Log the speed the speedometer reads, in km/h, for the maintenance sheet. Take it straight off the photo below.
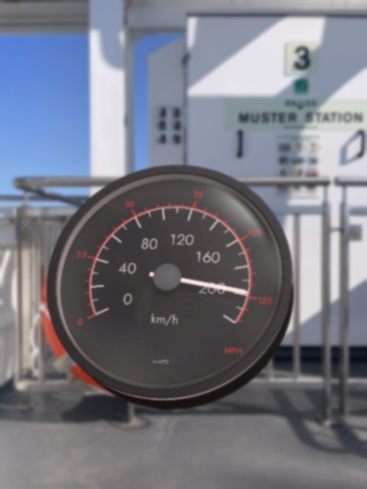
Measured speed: 200 km/h
